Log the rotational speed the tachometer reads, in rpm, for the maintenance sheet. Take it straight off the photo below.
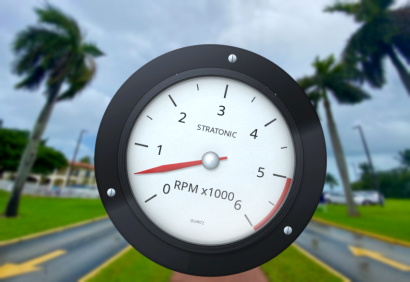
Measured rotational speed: 500 rpm
